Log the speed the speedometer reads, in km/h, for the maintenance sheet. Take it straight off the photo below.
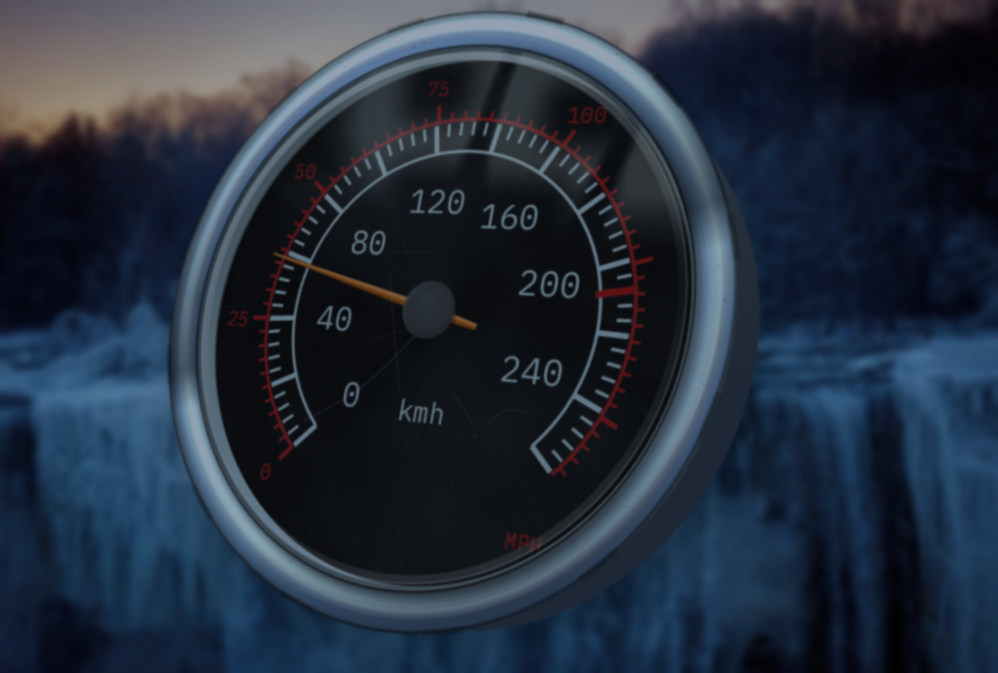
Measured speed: 58 km/h
